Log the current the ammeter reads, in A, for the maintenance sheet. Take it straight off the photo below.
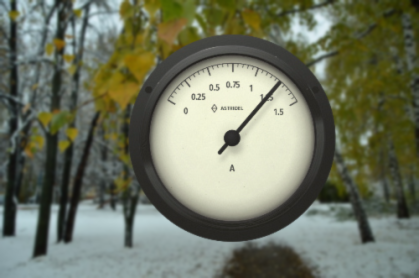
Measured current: 1.25 A
